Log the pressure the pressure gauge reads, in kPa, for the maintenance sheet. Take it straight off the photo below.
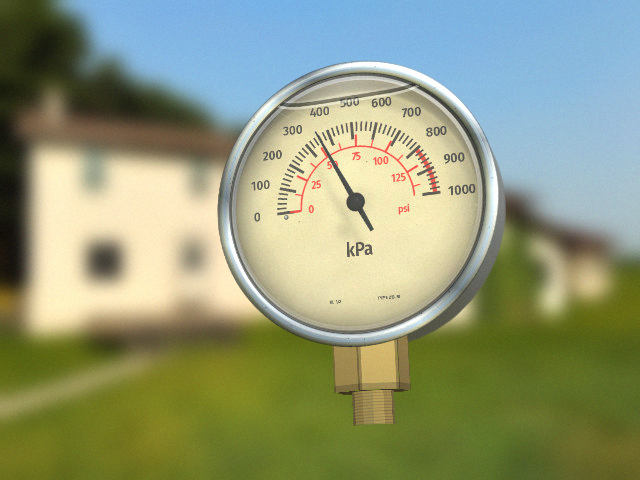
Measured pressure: 360 kPa
